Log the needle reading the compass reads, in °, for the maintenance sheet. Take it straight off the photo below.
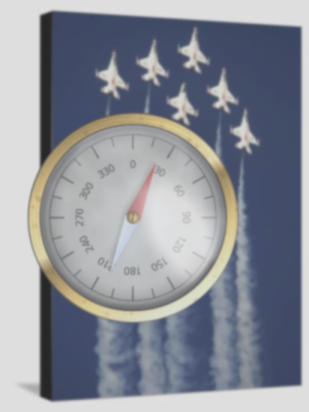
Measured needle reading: 22.5 °
